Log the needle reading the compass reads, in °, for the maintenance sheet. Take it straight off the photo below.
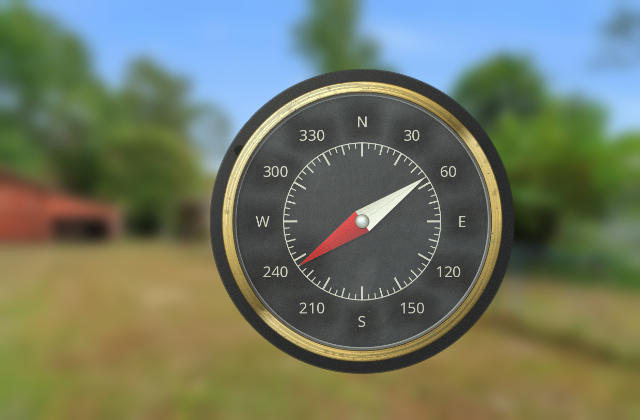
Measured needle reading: 235 °
